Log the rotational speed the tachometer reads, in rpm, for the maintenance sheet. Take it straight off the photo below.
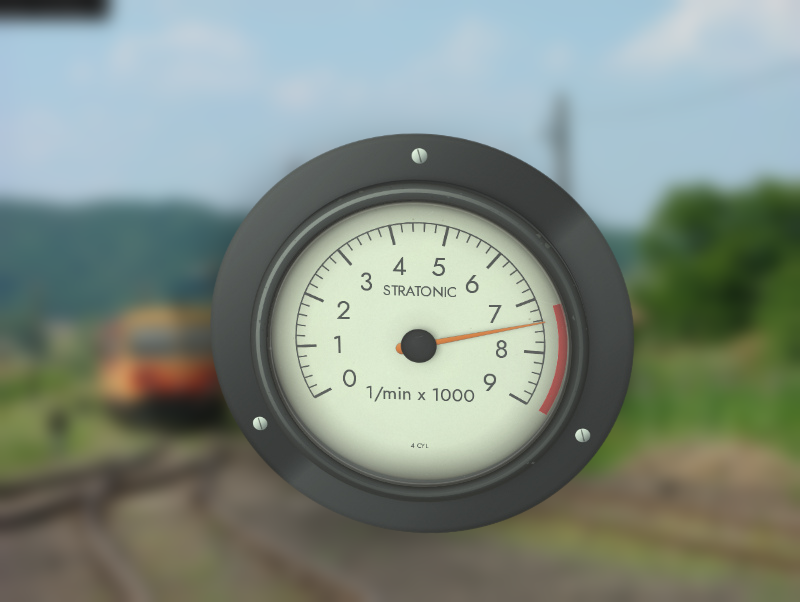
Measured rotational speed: 7400 rpm
